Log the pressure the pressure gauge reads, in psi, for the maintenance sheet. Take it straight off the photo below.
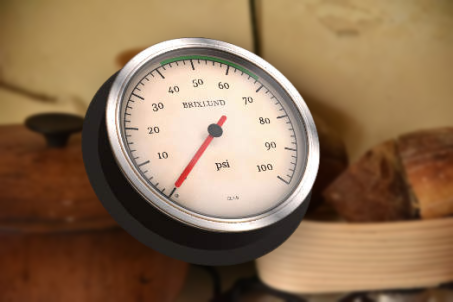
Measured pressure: 0 psi
